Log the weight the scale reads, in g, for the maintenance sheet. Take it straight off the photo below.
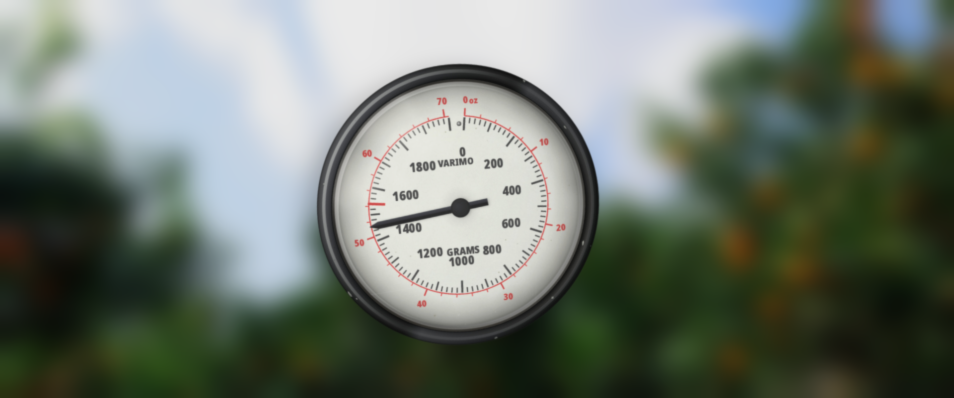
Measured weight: 1460 g
